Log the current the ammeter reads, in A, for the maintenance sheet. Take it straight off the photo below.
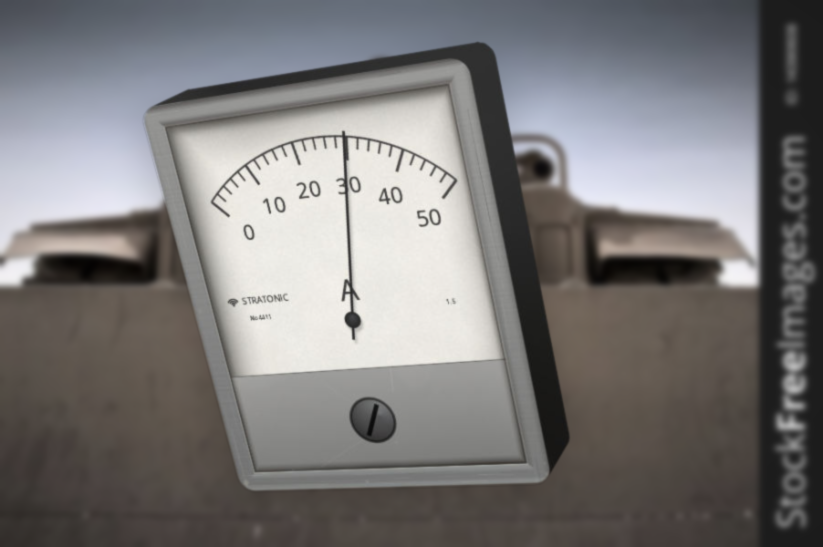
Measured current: 30 A
